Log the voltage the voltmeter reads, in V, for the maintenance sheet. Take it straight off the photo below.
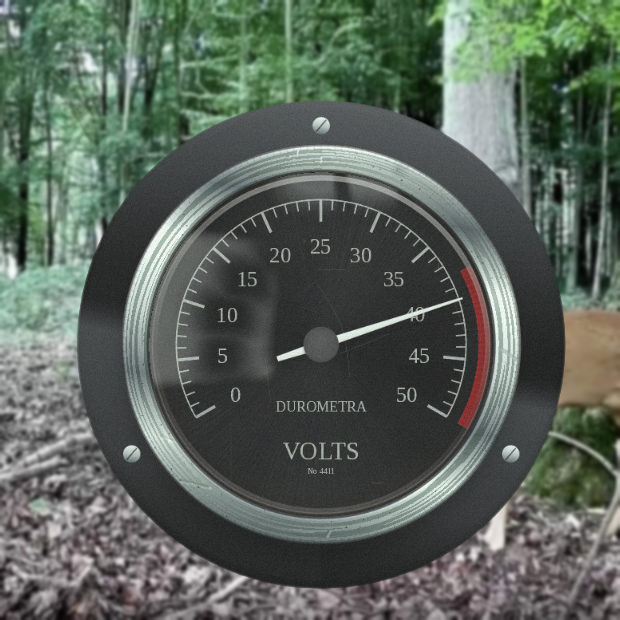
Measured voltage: 40 V
